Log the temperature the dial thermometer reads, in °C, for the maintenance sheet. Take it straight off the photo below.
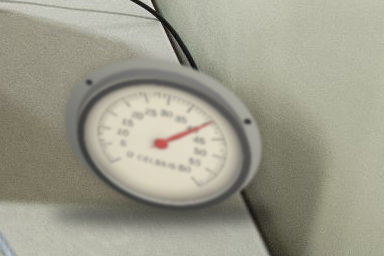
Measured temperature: 40 °C
